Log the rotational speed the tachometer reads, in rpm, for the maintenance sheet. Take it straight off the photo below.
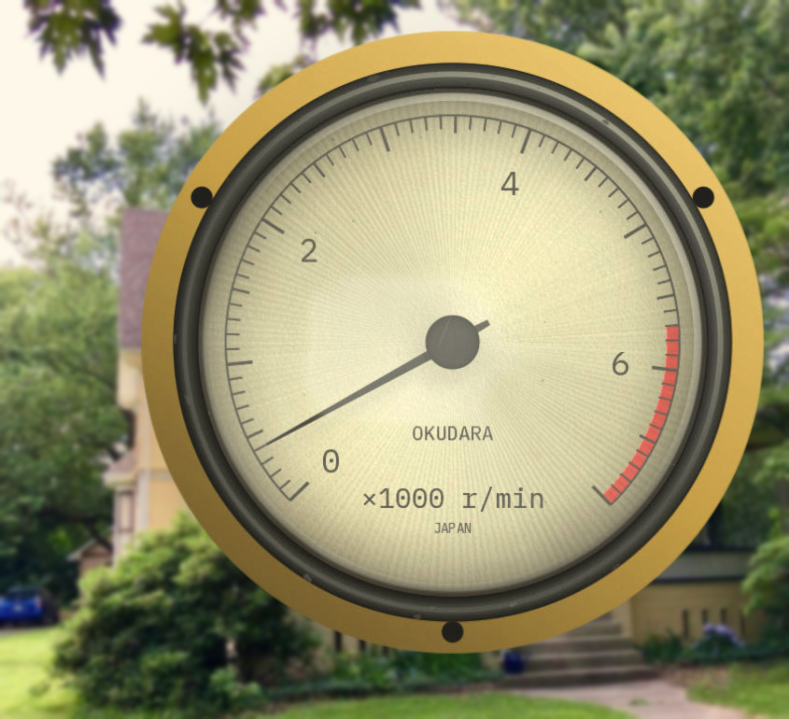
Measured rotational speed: 400 rpm
